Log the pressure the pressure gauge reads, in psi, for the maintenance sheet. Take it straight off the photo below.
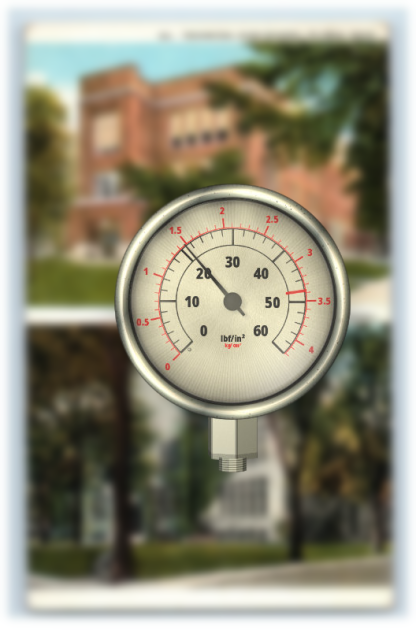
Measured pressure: 21 psi
